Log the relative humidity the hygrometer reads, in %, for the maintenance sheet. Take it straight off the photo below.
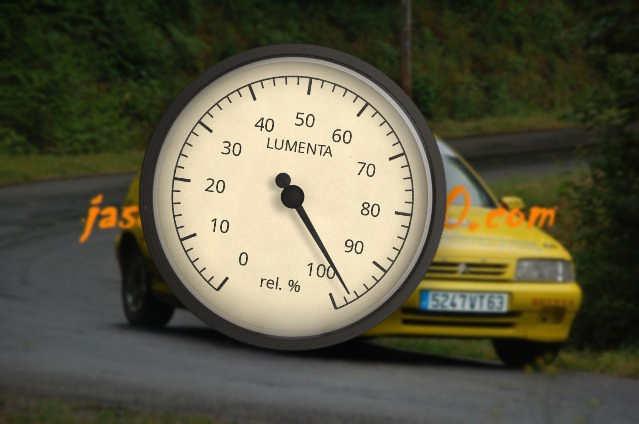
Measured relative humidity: 97 %
